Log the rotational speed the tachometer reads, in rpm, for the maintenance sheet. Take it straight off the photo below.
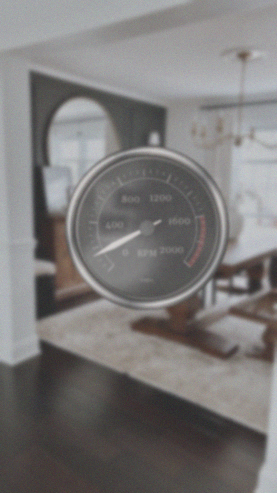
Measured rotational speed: 150 rpm
